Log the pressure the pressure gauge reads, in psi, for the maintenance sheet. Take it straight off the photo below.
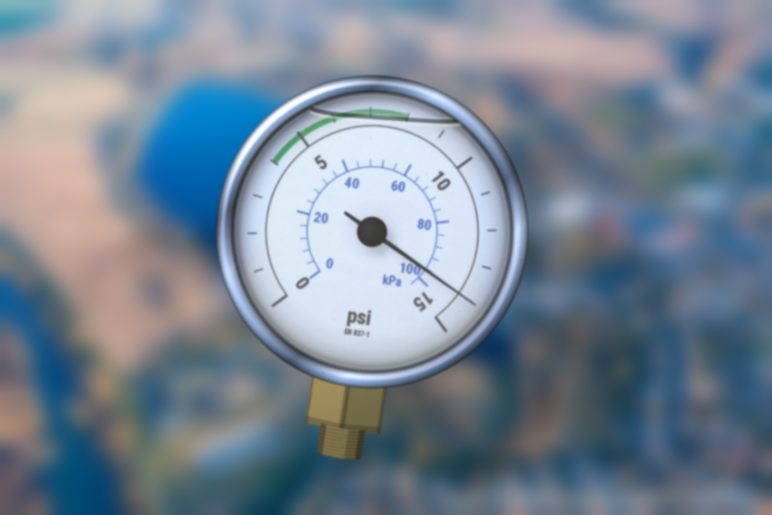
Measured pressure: 14 psi
